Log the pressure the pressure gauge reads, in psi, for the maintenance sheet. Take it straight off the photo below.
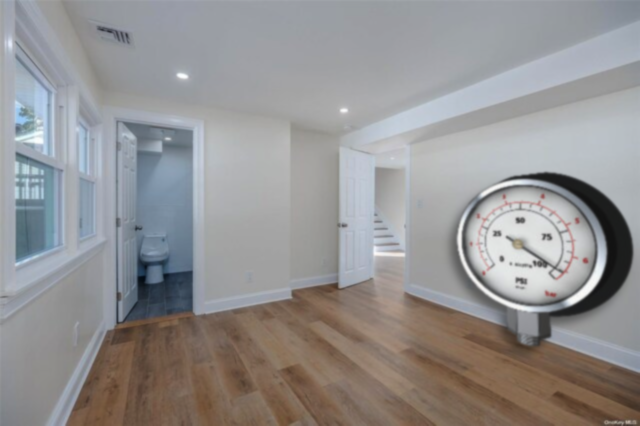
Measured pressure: 95 psi
